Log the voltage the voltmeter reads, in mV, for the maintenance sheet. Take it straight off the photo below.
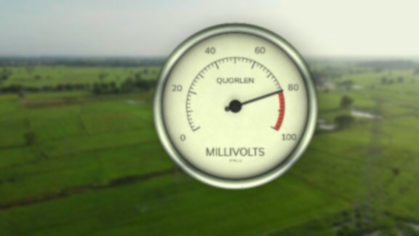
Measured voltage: 80 mV
